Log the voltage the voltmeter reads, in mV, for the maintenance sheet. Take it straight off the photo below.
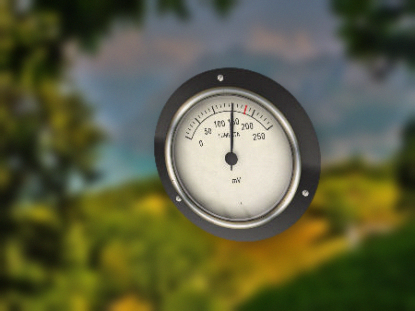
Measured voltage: 150 mV
